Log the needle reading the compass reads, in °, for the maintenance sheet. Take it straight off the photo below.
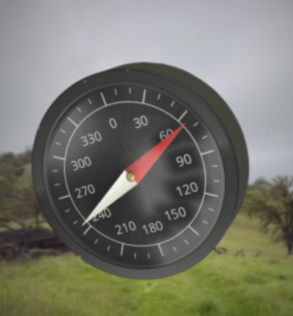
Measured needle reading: 65 °
